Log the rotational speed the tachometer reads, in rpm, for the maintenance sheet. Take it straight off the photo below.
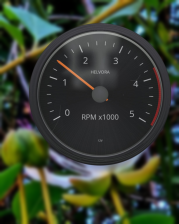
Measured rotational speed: 1400 rpm
